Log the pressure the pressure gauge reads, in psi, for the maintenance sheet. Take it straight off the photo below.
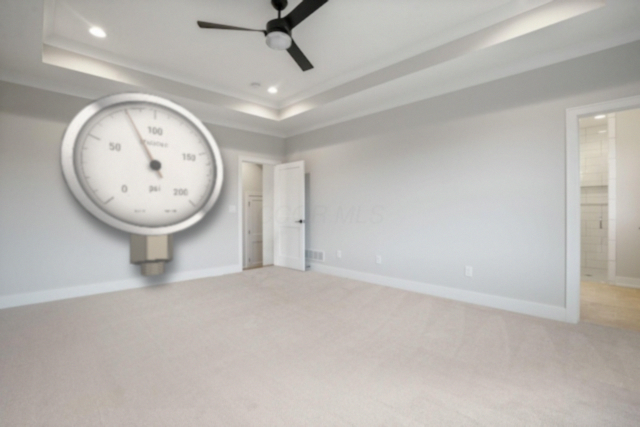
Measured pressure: 80 psi
